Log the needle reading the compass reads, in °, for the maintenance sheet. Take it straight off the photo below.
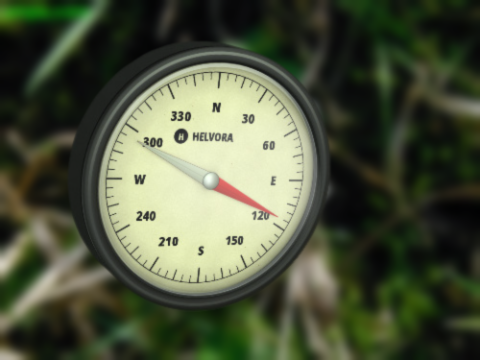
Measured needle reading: 115 °
